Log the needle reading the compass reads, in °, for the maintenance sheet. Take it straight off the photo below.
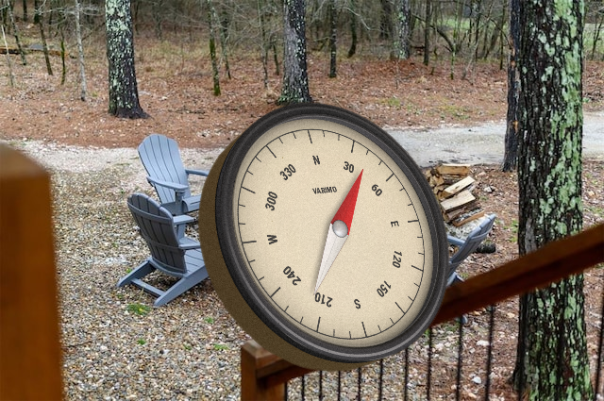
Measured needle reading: 40 °
